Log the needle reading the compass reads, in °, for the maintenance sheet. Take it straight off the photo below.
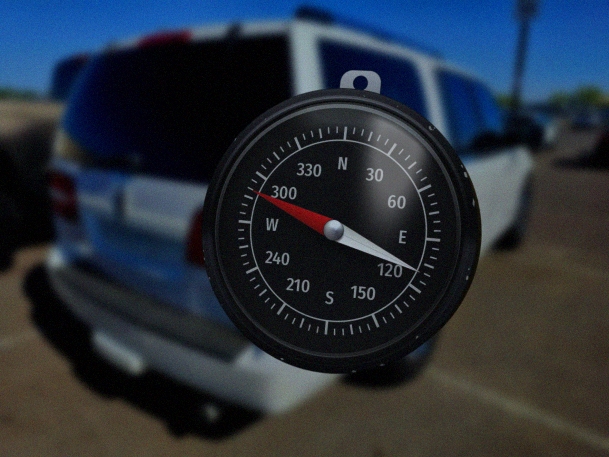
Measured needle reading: 290 °
